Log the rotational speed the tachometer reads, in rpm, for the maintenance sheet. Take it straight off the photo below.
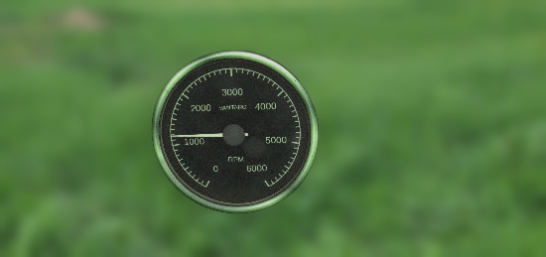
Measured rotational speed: 1200 rpm
